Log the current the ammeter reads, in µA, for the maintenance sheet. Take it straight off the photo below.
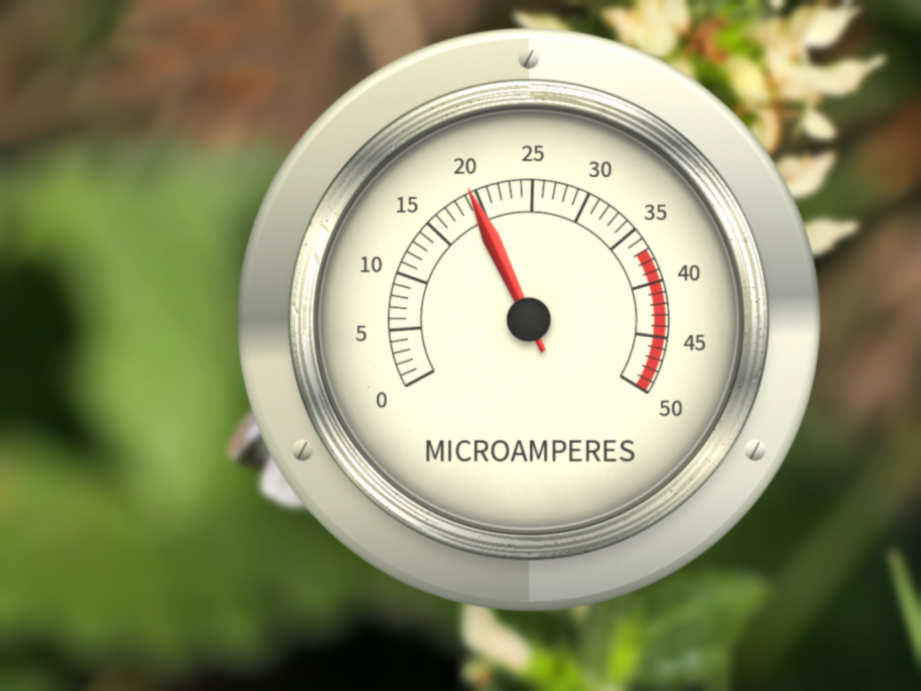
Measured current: 19.5 µA
